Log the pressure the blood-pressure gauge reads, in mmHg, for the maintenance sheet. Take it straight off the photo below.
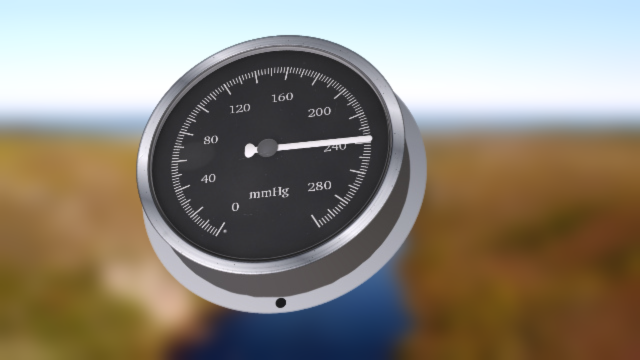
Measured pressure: 240 mmHg
